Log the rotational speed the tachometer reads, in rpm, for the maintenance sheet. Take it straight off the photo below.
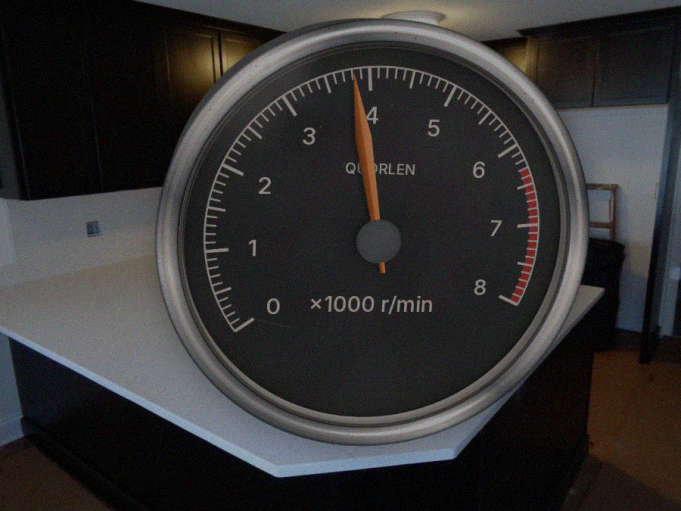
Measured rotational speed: 3800 rpm
